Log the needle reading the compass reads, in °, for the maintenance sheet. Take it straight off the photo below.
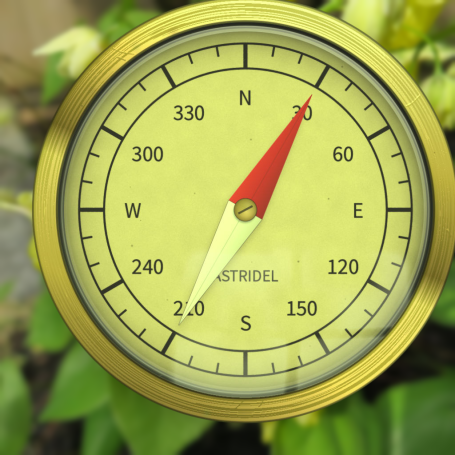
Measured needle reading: 30 °
